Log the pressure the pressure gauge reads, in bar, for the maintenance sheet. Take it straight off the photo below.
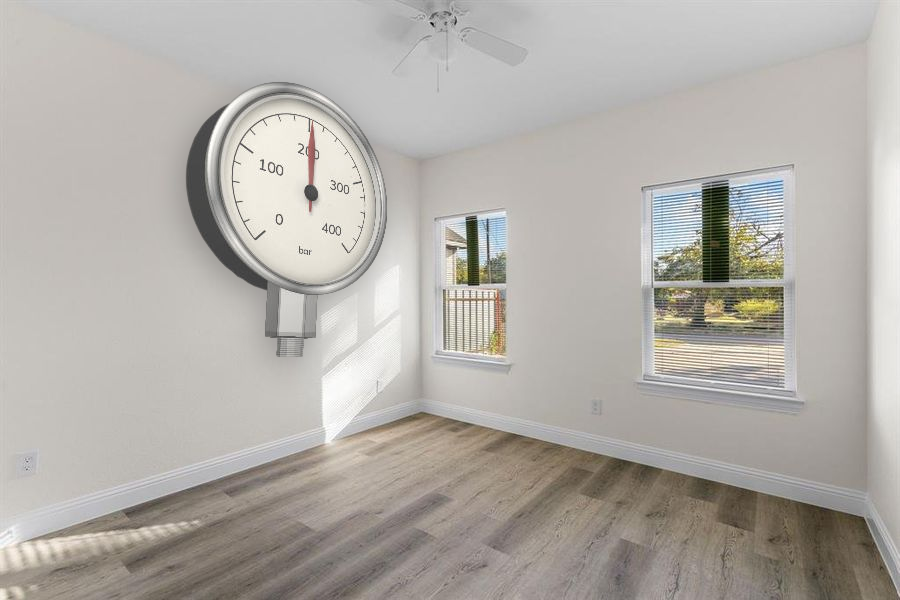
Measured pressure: 200 bar
